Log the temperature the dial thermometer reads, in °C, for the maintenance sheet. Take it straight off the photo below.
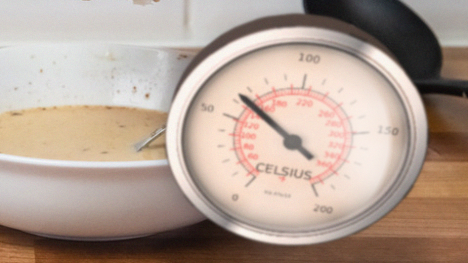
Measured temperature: 65 °C
